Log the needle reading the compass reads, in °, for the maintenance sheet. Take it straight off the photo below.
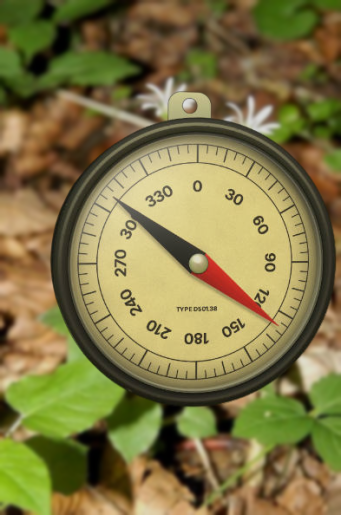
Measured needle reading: 127.5 °
